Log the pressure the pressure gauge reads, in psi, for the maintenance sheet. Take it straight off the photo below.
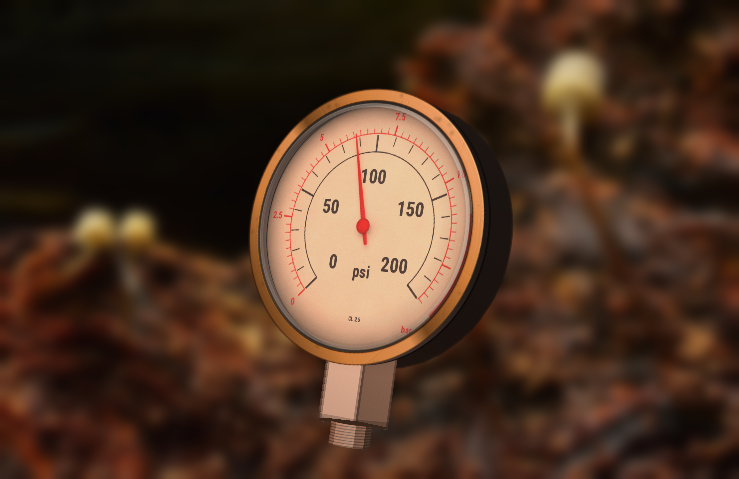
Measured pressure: 90 psi
